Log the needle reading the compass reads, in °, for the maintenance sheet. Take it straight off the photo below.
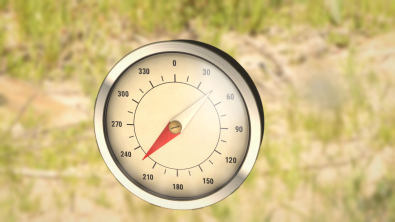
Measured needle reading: 225 °
